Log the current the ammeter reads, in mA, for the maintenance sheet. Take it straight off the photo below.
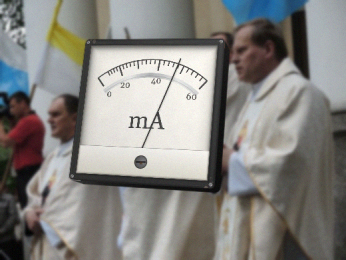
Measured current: 48 mA
